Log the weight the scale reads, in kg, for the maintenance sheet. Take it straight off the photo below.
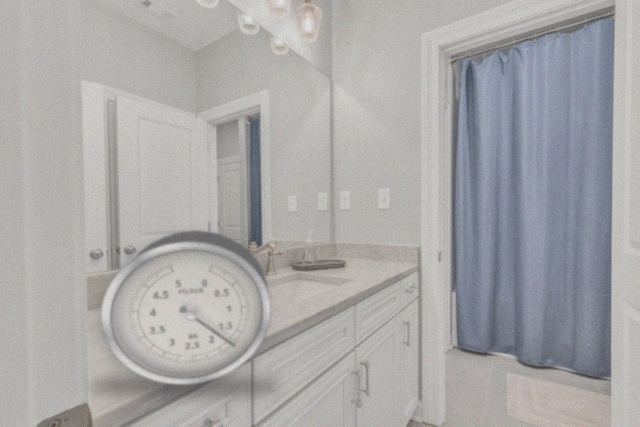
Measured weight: 1.75 kg
